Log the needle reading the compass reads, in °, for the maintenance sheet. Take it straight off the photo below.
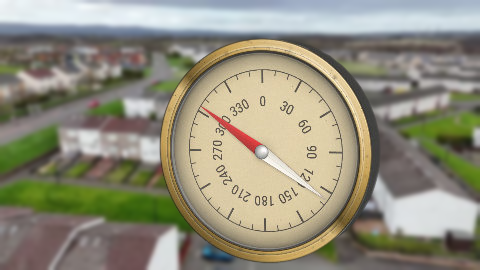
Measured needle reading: 305 °
